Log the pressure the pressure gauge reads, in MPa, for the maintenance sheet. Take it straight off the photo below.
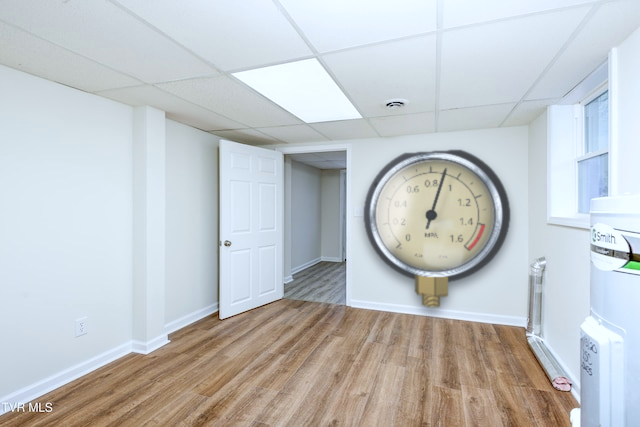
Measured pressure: 0.9 MPa
